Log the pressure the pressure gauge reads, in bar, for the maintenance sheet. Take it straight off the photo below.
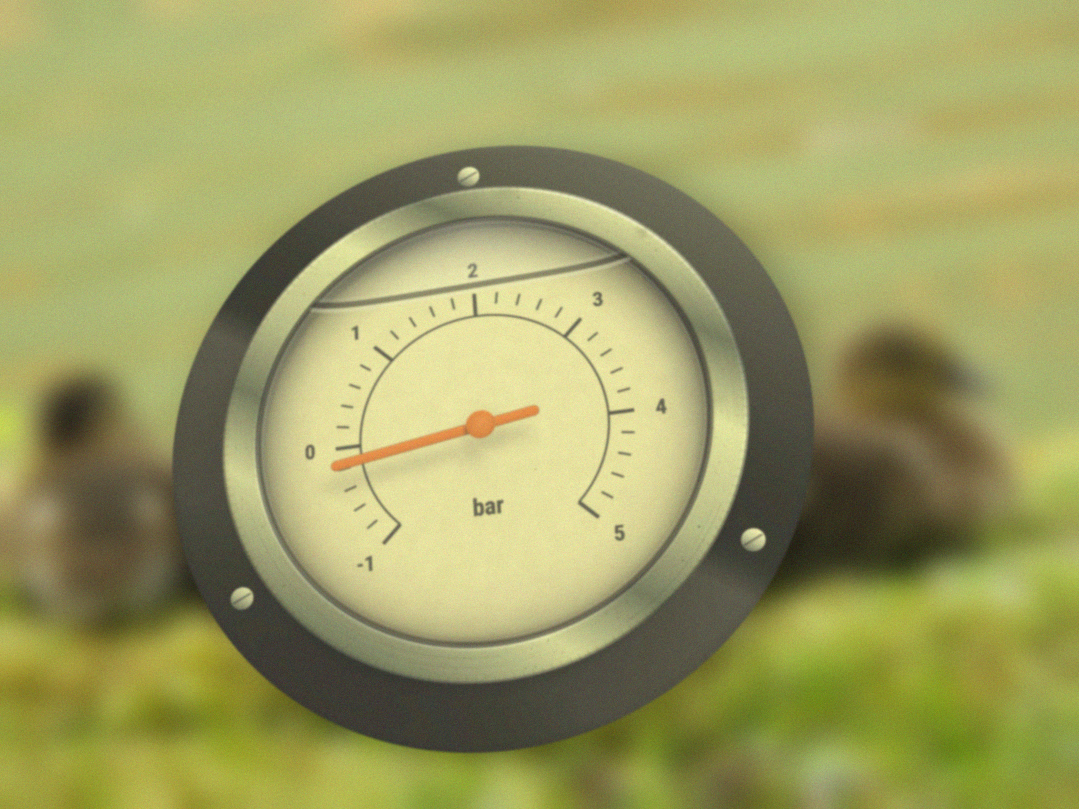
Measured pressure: -0.2 bar
